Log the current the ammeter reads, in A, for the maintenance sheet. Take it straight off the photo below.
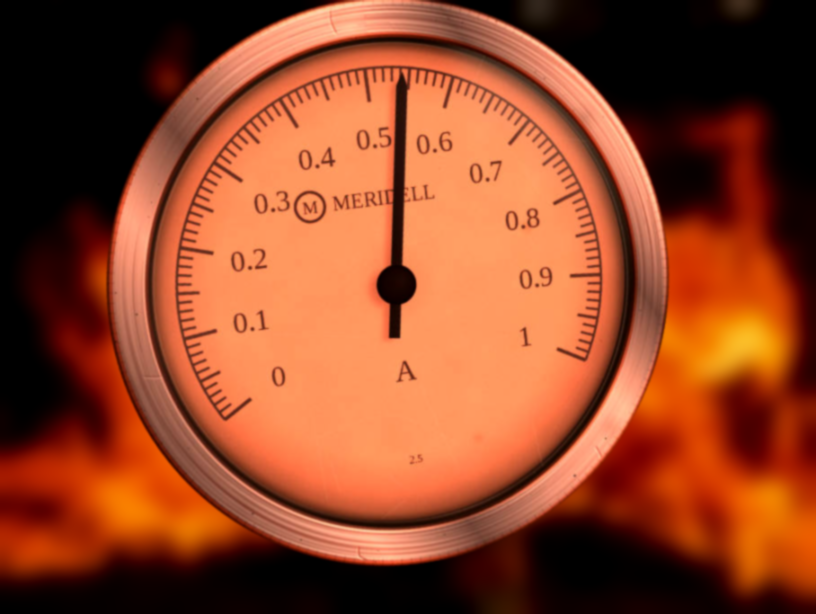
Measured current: 0.54 A
